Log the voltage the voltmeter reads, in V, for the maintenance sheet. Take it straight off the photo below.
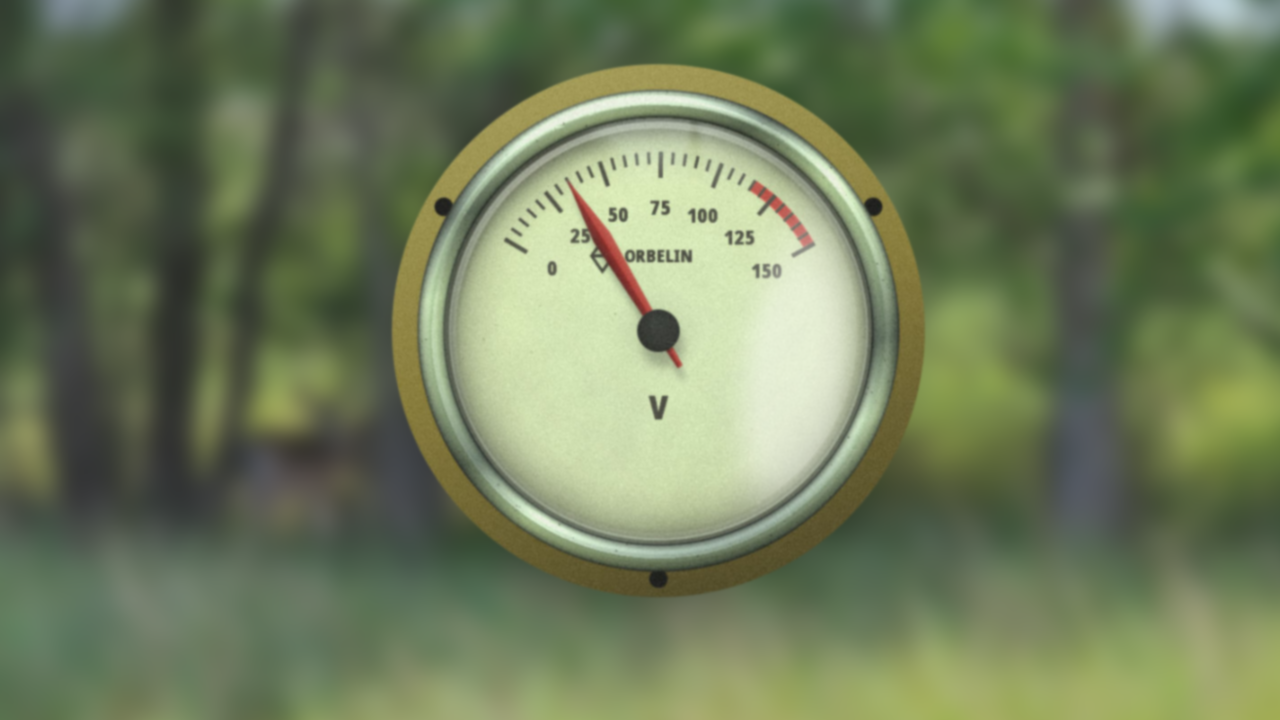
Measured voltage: 35 V
